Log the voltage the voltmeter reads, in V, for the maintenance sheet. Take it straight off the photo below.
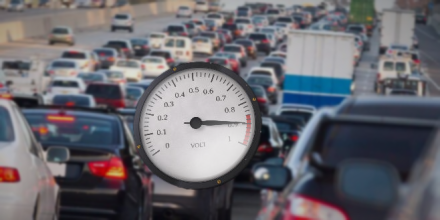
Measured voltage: 0.9 V
